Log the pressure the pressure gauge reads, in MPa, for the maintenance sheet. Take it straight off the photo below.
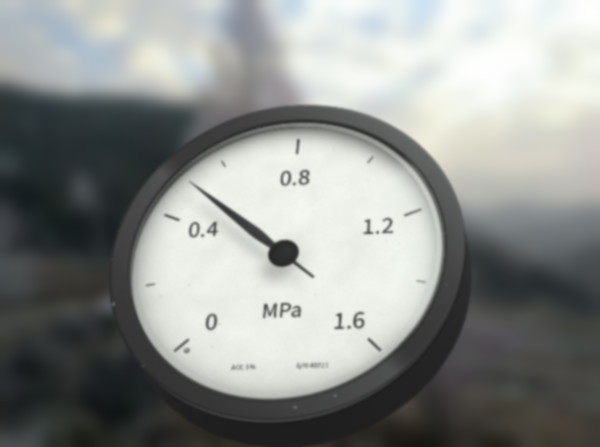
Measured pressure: 0.5 MPa
